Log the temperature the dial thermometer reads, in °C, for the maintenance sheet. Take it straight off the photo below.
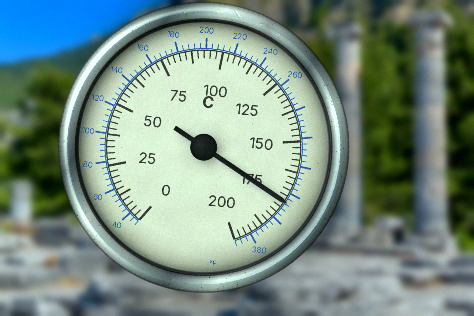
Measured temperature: 175 °C
